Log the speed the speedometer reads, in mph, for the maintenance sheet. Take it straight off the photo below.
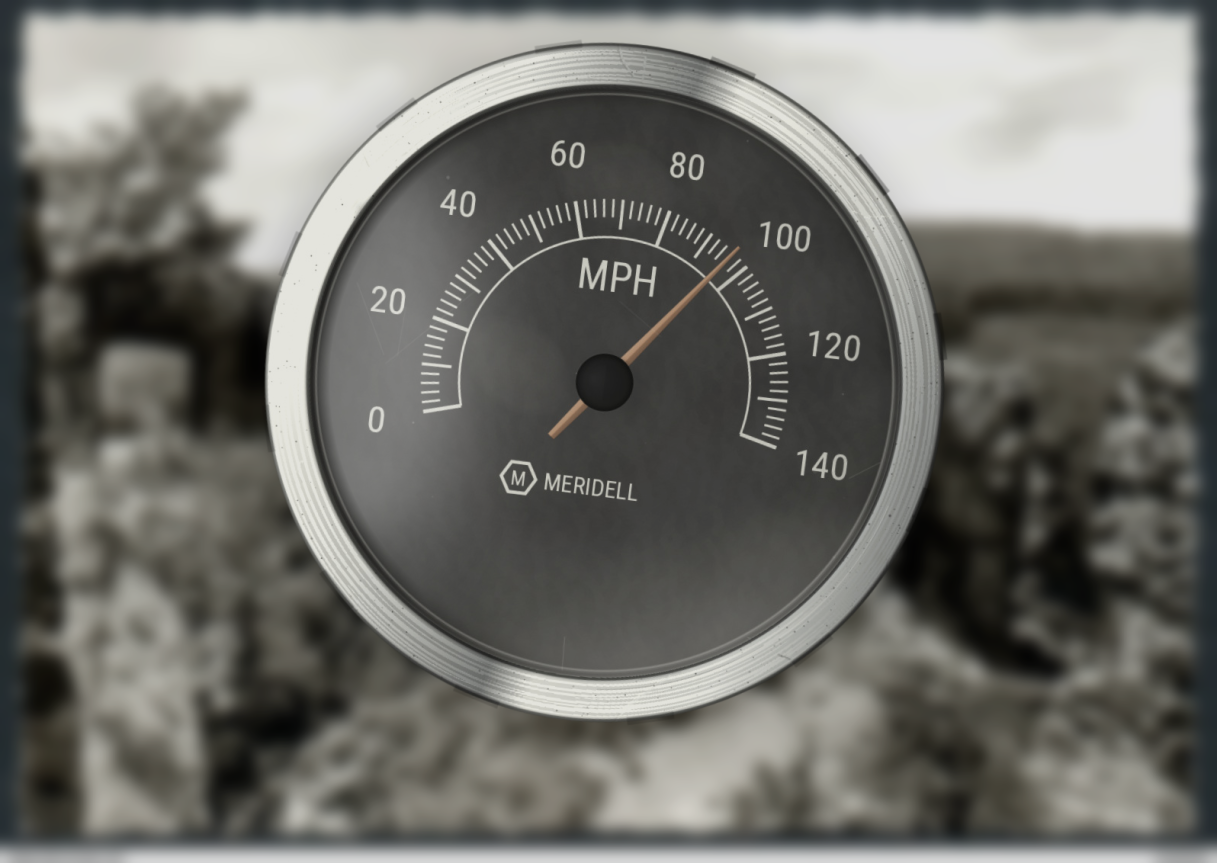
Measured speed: 96 mph
